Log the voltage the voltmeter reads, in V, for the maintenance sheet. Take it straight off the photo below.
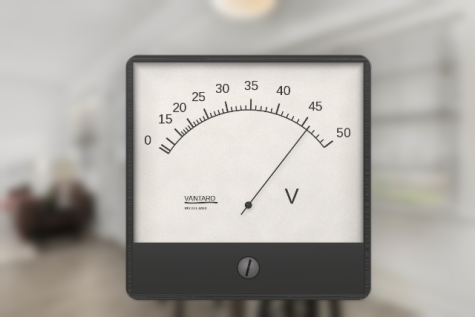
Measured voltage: 46 V
